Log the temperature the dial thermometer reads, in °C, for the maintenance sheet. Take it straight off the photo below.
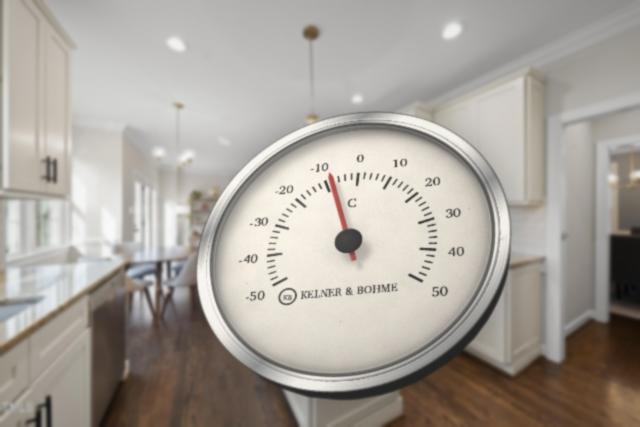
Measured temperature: -8 °C
